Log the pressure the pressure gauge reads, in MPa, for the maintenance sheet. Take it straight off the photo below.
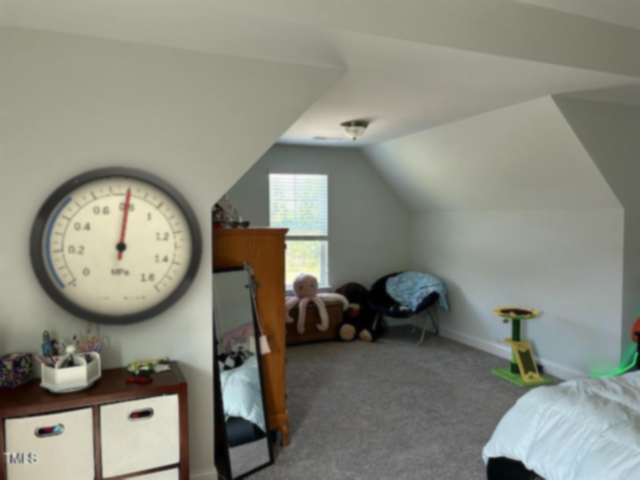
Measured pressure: 0.8 MPa
